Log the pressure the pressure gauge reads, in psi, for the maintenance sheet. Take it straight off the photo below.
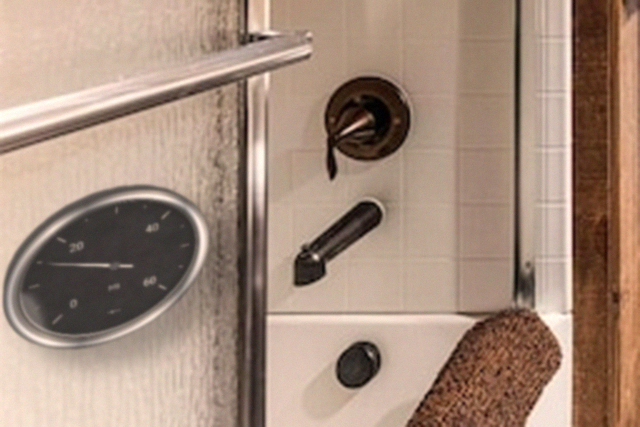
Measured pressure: 15 psi
